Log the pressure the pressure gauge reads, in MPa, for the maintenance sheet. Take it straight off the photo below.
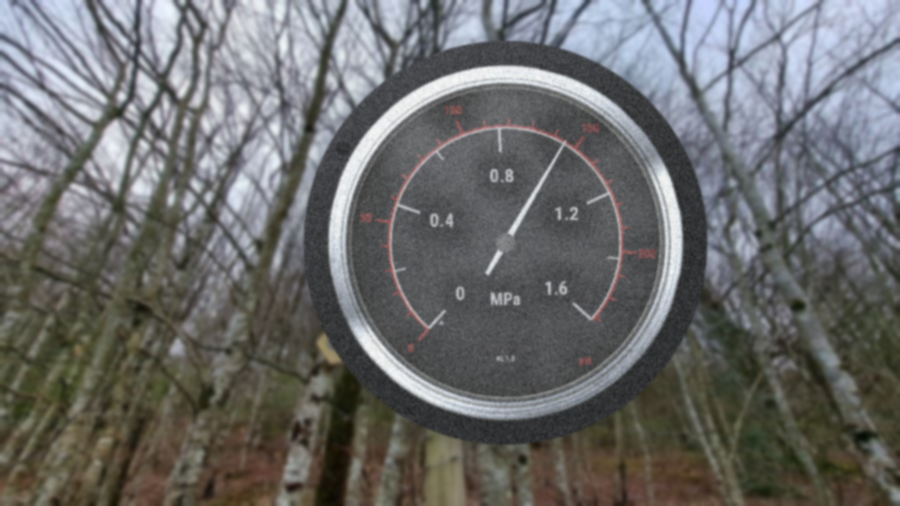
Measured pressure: 1 MPa
